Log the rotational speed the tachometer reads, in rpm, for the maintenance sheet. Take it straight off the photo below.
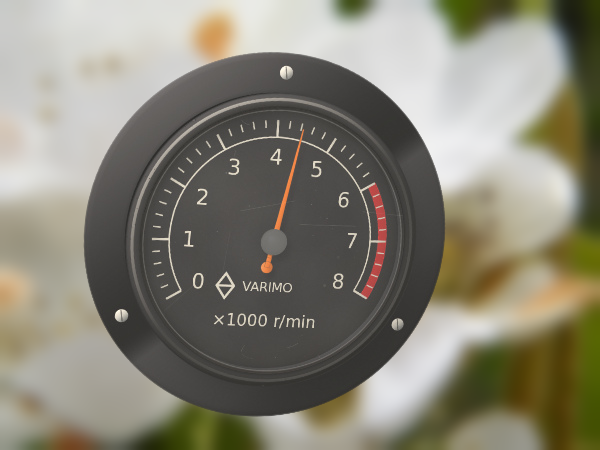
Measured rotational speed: 4400 rpm
